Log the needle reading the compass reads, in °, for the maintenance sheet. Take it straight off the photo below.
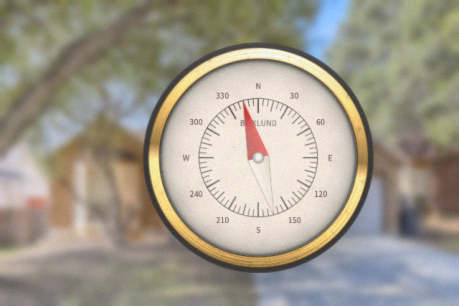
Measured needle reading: 345 °
